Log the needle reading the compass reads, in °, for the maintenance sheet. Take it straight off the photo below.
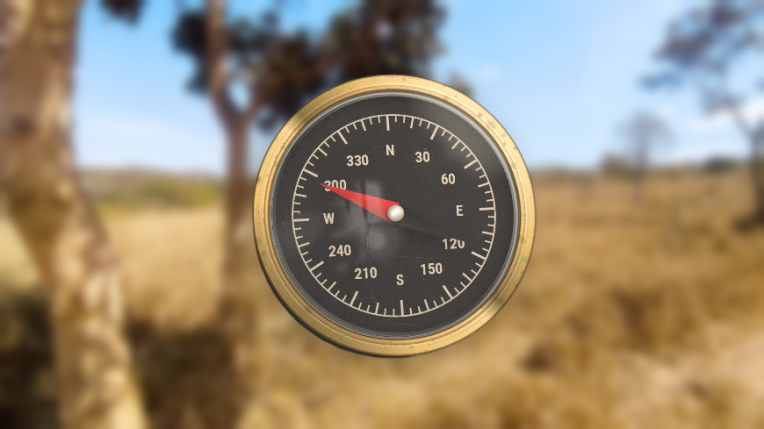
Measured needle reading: 295 °
